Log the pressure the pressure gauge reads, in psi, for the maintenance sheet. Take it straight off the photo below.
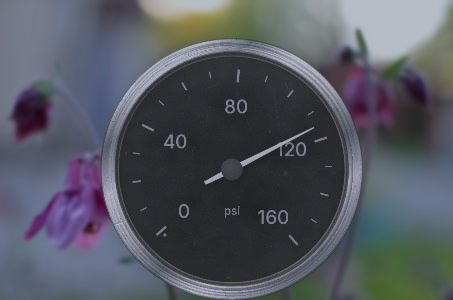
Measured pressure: 115 psi
